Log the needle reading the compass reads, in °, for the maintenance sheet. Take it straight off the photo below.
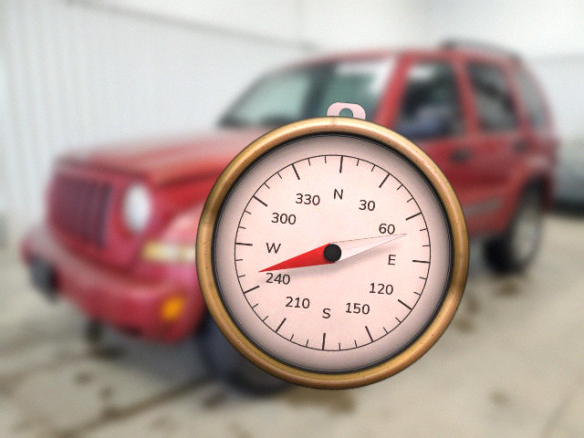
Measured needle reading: 250 °
